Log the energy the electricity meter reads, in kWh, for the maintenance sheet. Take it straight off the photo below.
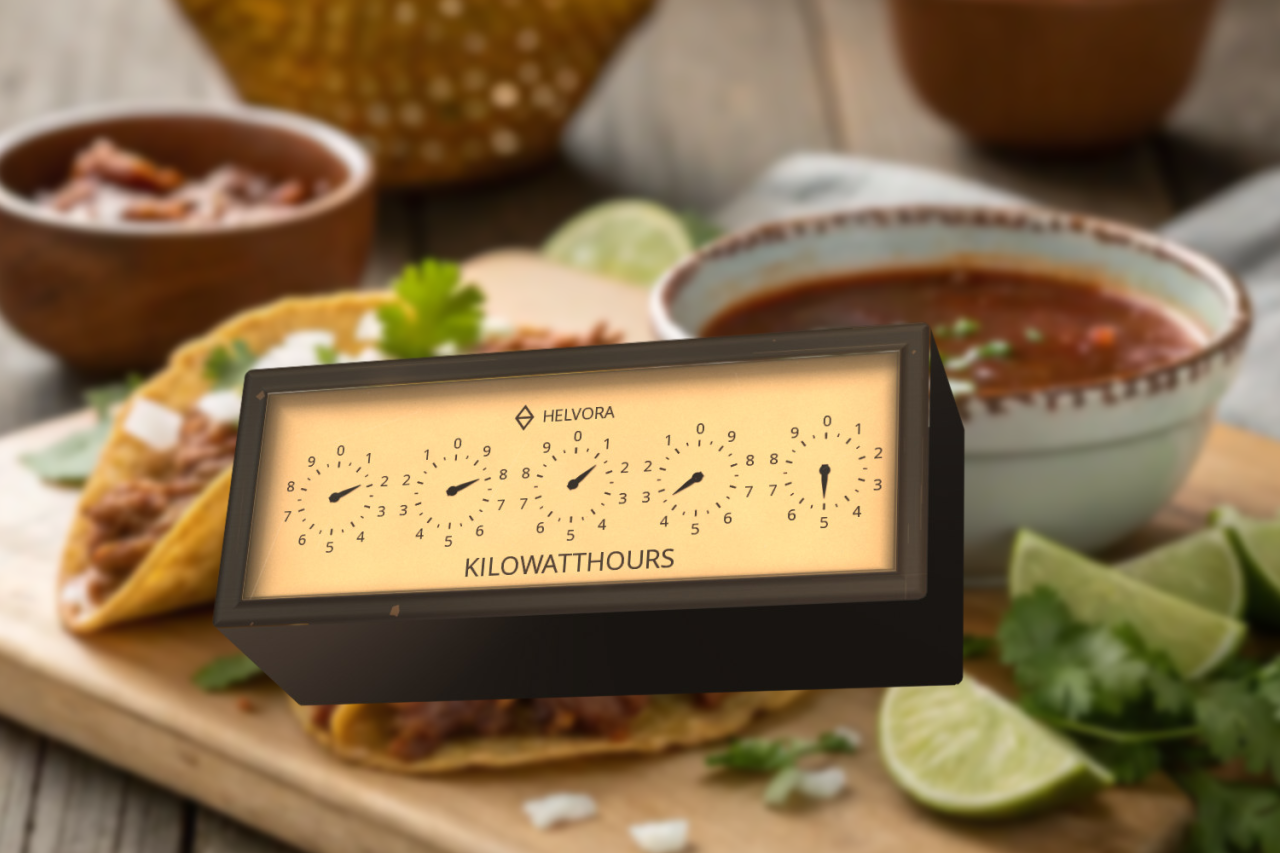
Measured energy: 18135 kWh
